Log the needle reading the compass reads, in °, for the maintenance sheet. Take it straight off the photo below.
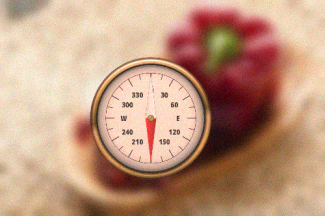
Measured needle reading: 180 °
